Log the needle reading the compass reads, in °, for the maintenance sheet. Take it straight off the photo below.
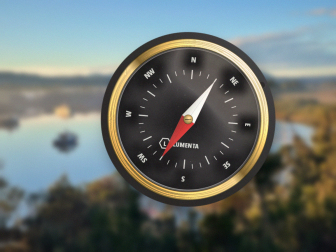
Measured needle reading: 210 °
